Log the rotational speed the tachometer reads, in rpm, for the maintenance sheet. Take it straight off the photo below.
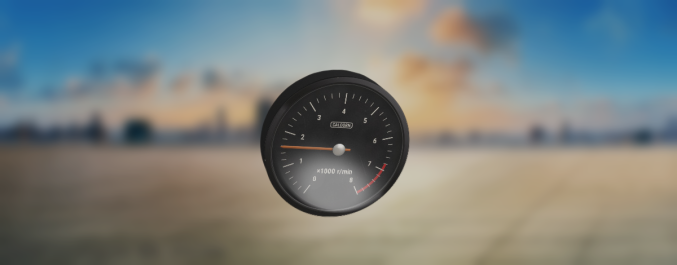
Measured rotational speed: 1600 rpm
